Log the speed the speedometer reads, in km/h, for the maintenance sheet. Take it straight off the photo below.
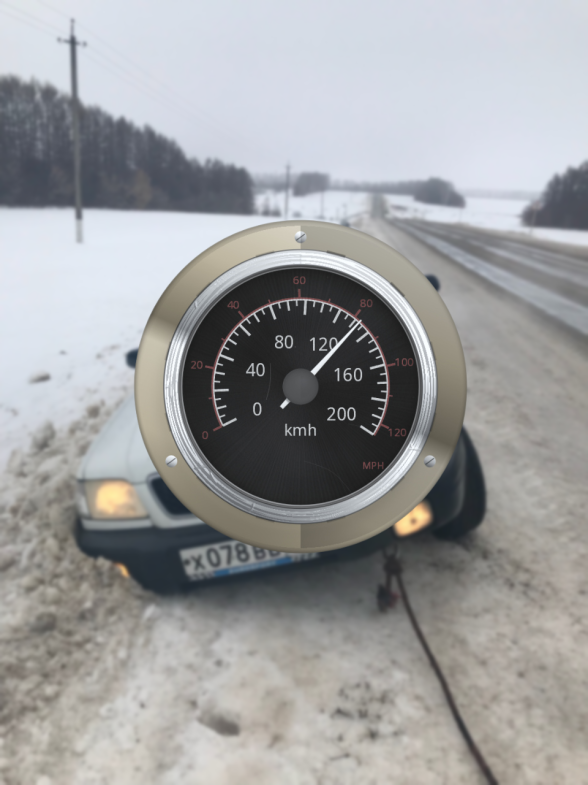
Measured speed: 132.5 km/h
